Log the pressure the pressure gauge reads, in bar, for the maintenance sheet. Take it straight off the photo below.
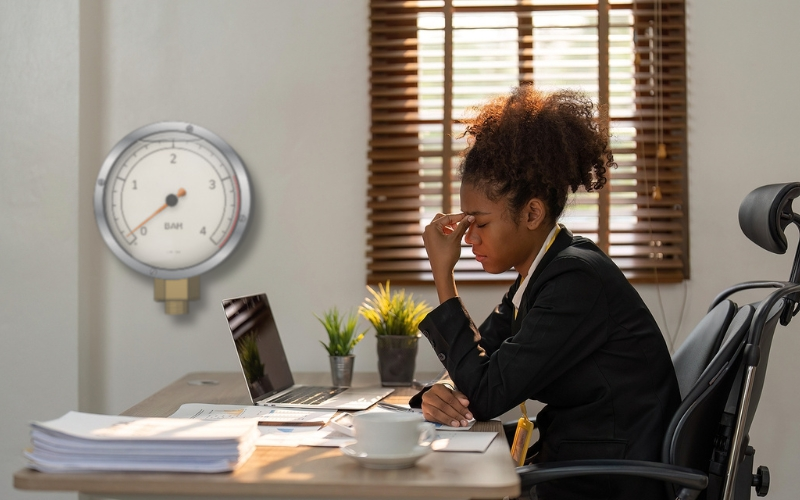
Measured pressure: 0.1 bar
